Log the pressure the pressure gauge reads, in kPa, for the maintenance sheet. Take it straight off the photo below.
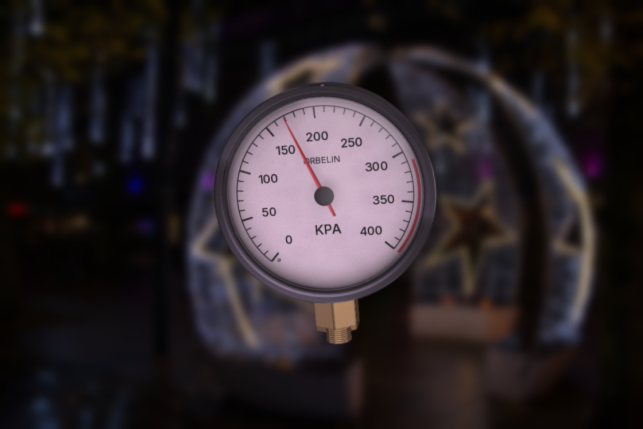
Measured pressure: 170 kPa
